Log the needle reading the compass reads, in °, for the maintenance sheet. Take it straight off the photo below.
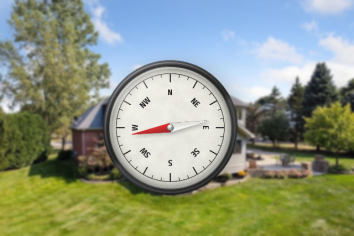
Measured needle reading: 260 °
